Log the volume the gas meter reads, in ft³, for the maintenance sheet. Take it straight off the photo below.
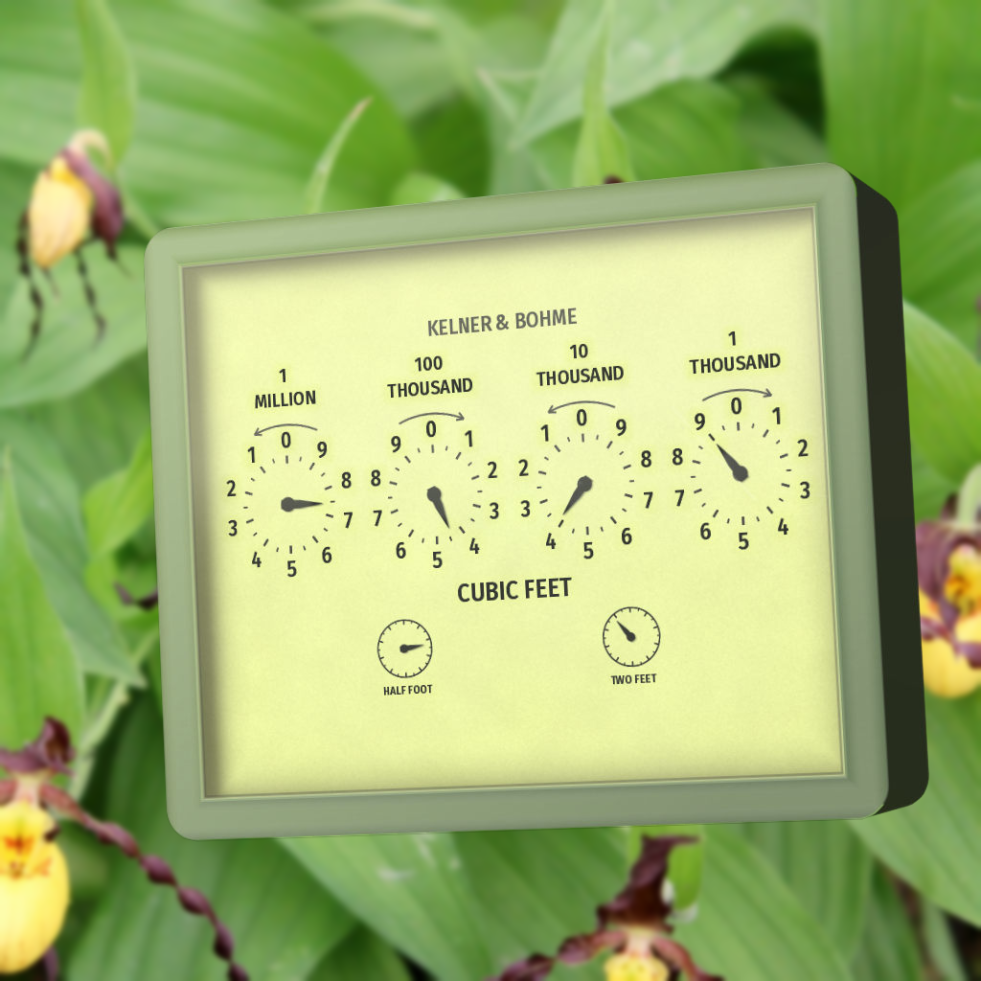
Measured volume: 743900 ft³
